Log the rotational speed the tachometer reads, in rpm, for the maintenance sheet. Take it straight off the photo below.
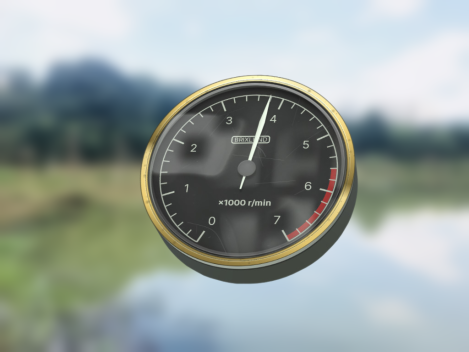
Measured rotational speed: 3800 rpm
